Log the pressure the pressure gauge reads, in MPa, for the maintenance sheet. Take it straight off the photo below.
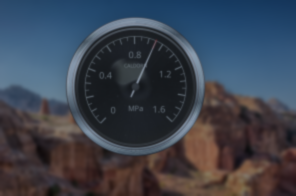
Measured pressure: 0.95 MPa
